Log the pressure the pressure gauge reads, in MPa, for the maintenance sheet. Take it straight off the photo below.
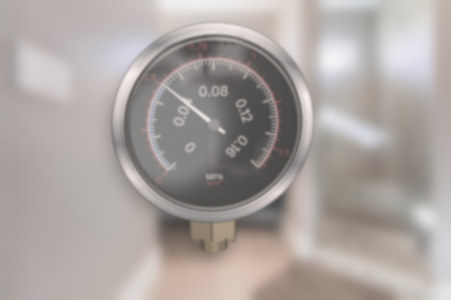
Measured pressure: 0.05 MPa
